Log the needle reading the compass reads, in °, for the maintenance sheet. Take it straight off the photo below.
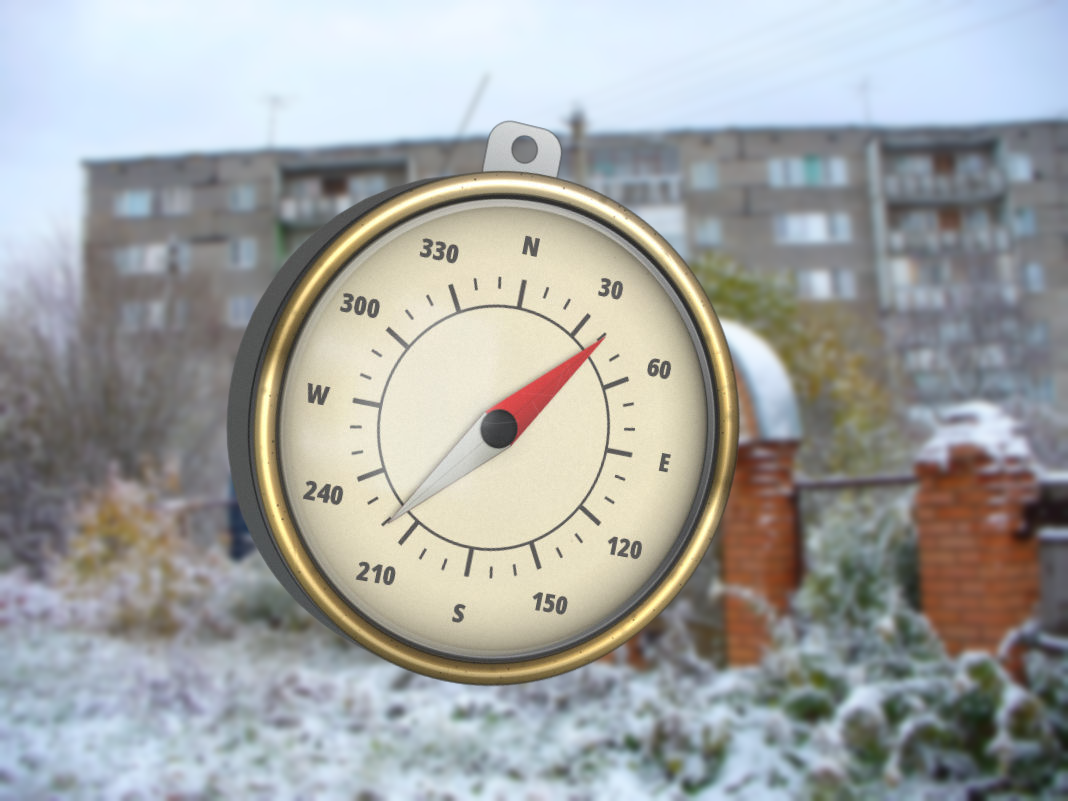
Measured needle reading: 40 °
